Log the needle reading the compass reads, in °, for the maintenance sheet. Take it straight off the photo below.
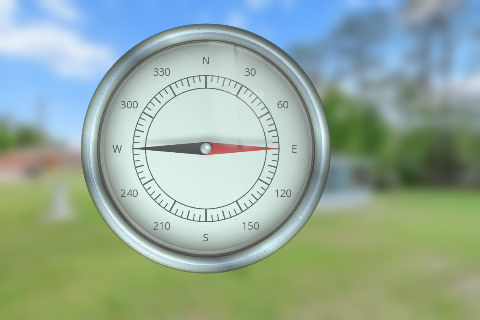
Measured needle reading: 90 °
